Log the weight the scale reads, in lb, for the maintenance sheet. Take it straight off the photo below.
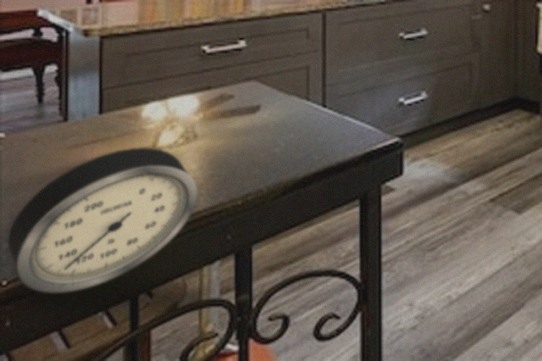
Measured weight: 130 lb
